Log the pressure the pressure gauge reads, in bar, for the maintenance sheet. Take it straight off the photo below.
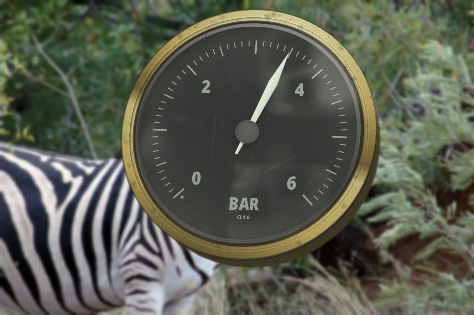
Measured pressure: 3.5 bar
